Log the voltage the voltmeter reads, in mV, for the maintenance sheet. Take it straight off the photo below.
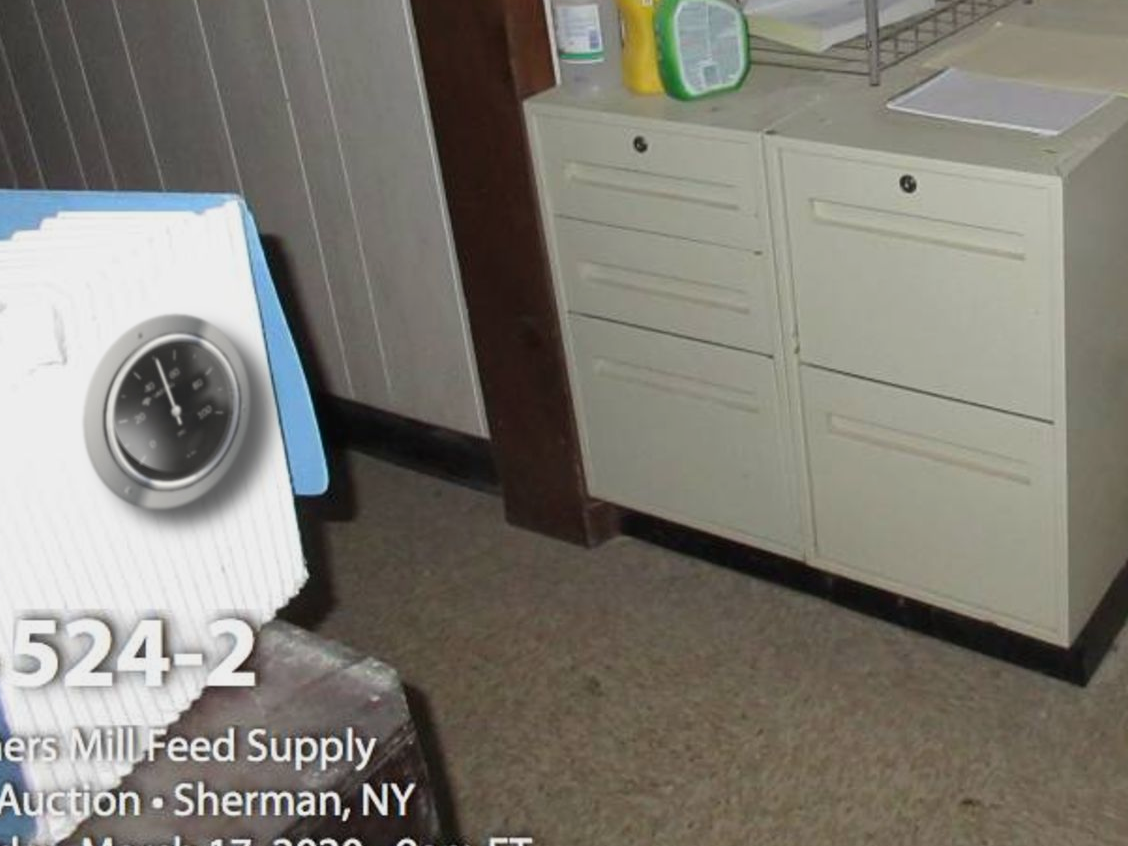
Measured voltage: 50 mV
